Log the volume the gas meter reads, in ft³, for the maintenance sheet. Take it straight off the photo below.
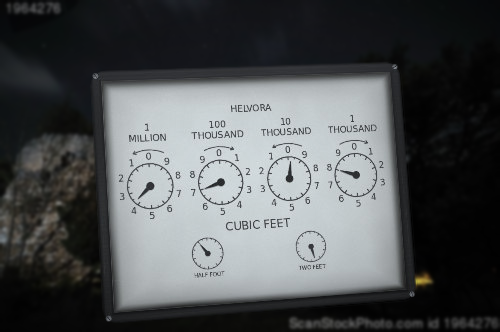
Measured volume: 369800 ft³
